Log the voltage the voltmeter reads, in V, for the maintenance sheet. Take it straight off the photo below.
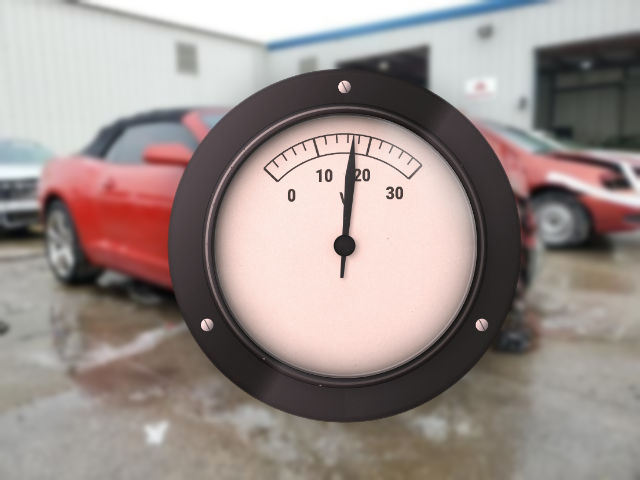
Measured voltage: 17 V
